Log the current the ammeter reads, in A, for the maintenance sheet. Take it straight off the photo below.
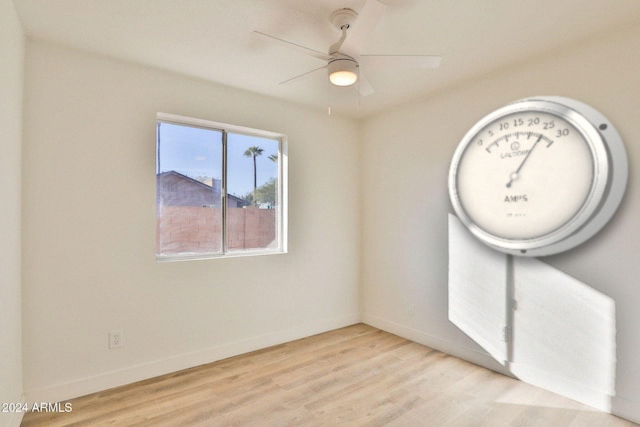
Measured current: 25 A
